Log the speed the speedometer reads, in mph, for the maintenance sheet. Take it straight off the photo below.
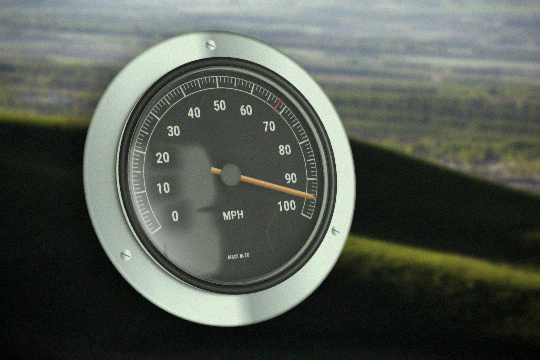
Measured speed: 95 mph
